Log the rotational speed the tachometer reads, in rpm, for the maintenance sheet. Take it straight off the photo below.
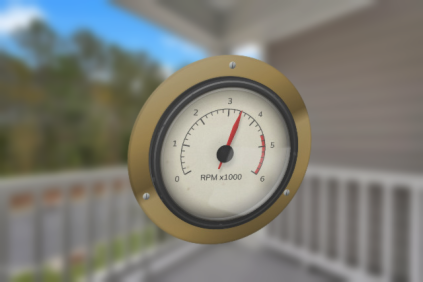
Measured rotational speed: 3400 rpm
